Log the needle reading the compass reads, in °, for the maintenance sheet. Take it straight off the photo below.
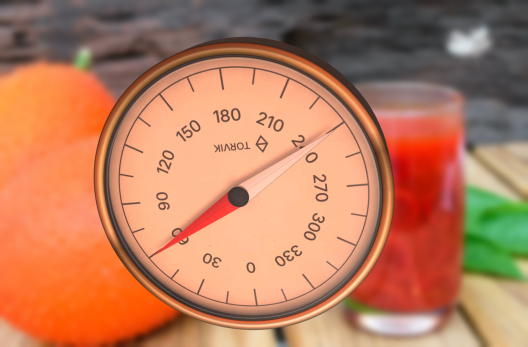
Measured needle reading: 60 °
